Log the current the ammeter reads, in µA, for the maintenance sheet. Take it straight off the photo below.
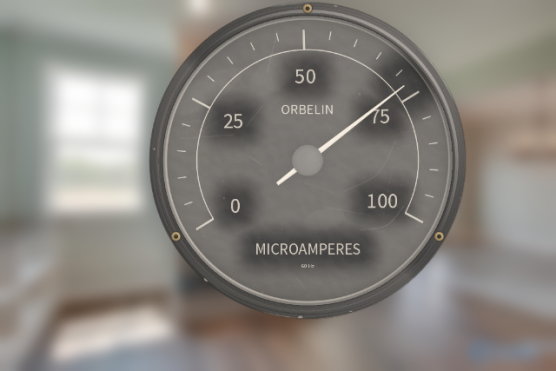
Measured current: 72.5 µA
